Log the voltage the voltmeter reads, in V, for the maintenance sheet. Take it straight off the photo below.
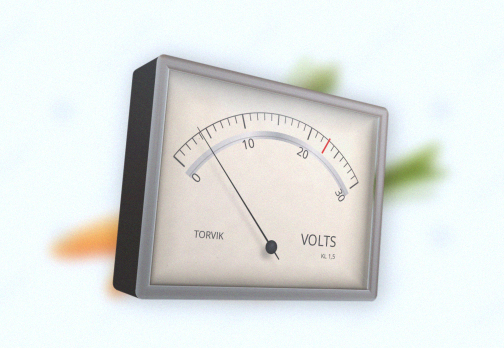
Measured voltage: 4 V
